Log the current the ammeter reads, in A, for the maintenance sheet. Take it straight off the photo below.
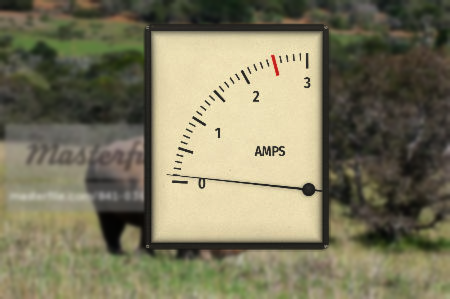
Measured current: 0.1 A
